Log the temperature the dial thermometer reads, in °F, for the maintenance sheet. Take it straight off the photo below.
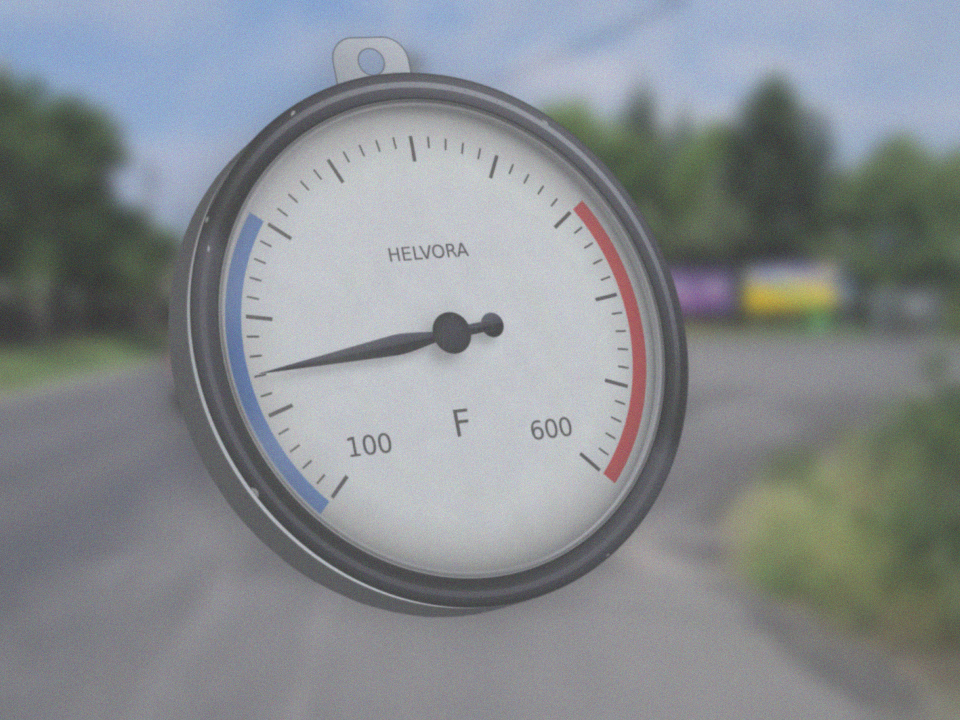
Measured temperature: 170 °F
